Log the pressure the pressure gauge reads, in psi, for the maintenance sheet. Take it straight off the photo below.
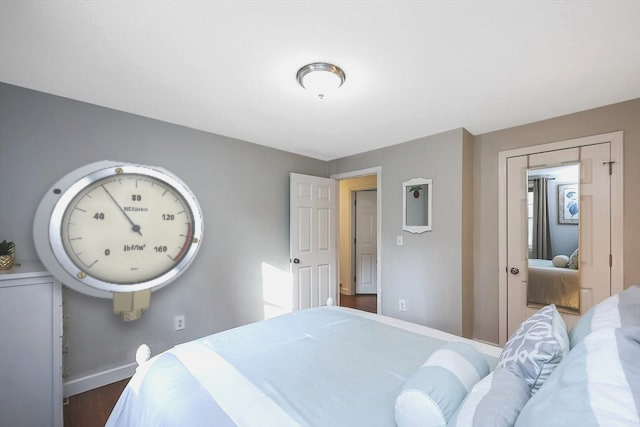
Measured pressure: 60 psi
